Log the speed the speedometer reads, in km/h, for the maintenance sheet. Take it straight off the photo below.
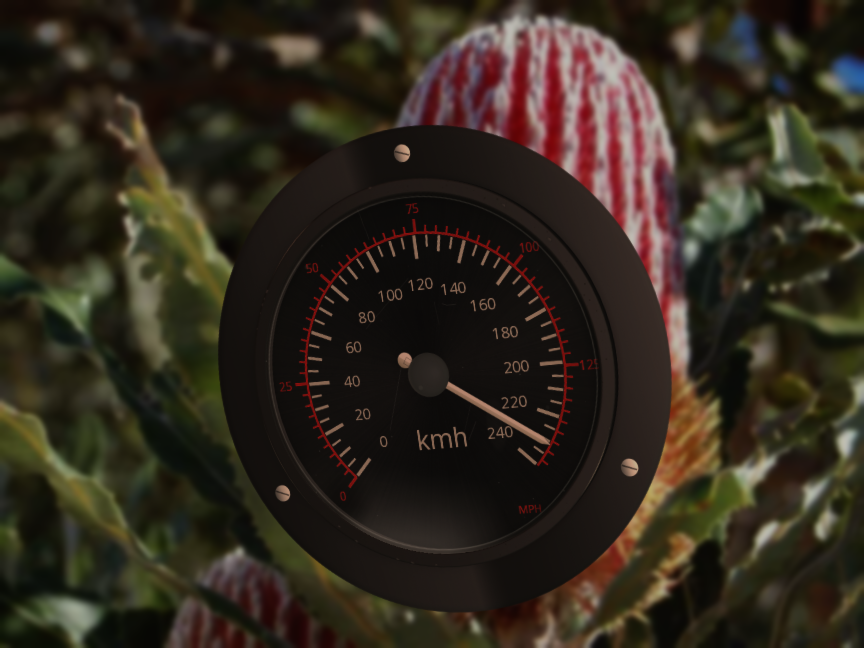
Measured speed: 230 km/h
